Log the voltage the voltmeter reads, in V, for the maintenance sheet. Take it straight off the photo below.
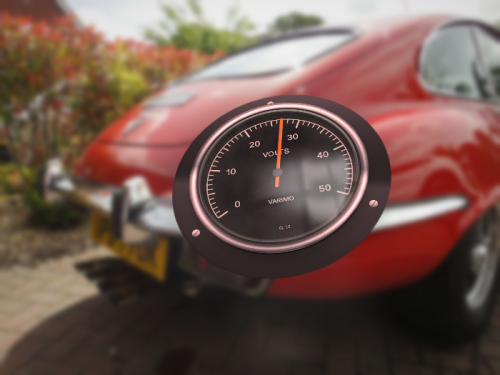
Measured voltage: 27 V
